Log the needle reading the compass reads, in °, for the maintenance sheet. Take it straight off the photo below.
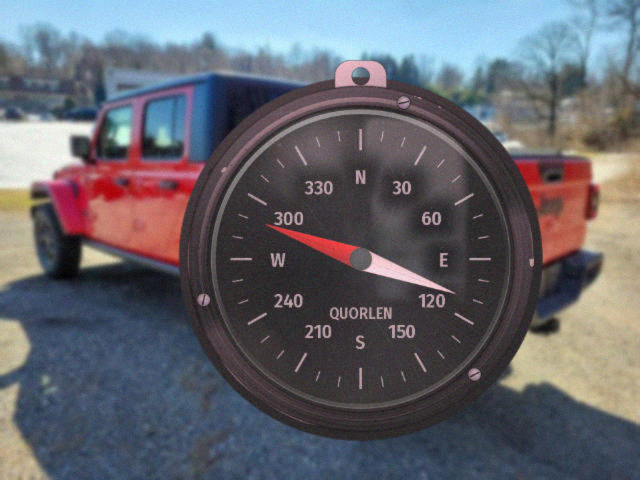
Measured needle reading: 290 °
